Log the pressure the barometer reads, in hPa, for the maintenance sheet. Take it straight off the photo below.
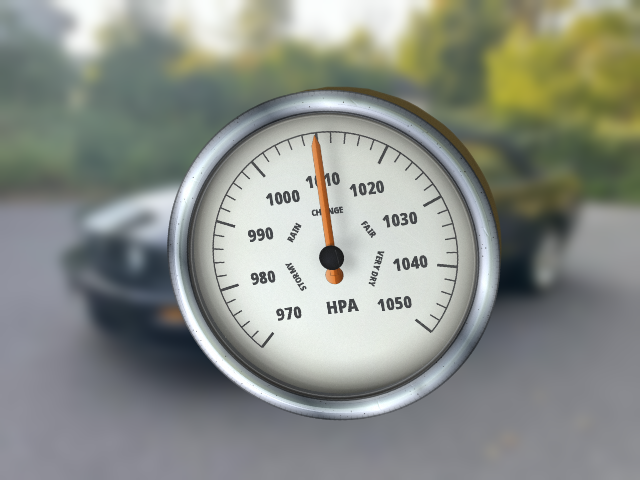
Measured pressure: 1010 hPa
